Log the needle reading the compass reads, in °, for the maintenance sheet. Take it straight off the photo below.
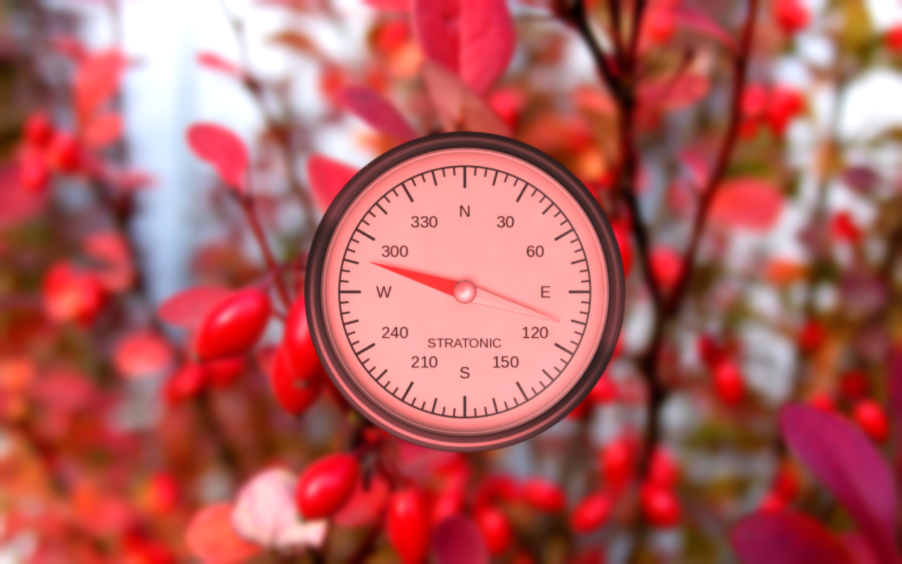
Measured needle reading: 287.5 °
